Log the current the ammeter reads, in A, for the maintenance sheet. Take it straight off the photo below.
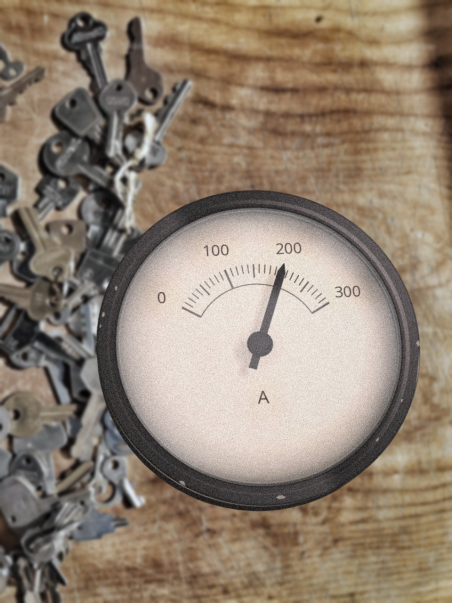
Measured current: 200 A
